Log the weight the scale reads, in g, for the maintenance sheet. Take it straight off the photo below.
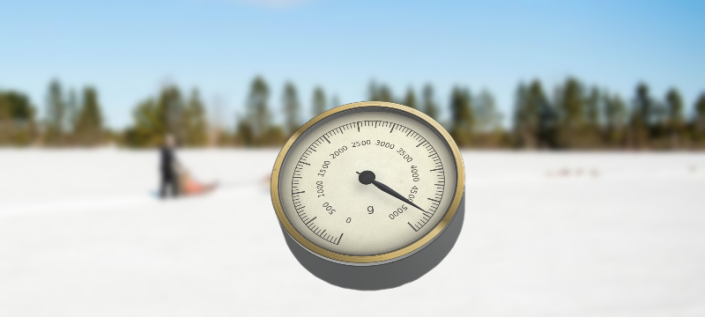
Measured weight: 4750 g
